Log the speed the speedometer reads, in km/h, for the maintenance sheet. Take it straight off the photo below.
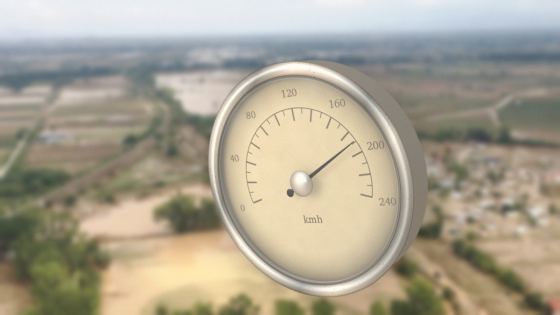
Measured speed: 190 km/h
